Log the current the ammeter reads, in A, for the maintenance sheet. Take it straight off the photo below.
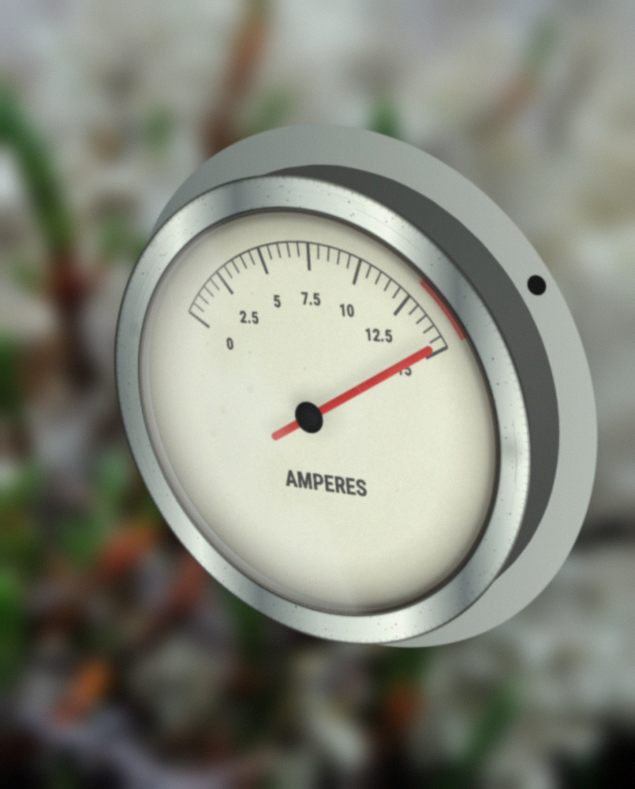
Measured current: 14.75 A
